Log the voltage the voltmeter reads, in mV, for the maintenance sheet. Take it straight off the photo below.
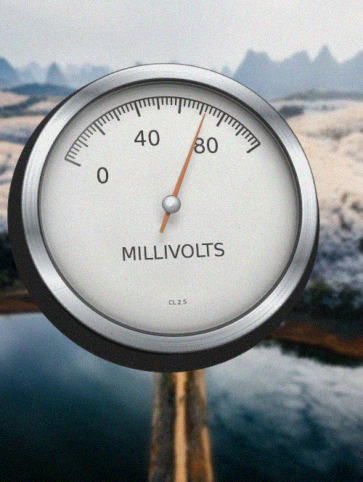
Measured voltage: 72 mV
